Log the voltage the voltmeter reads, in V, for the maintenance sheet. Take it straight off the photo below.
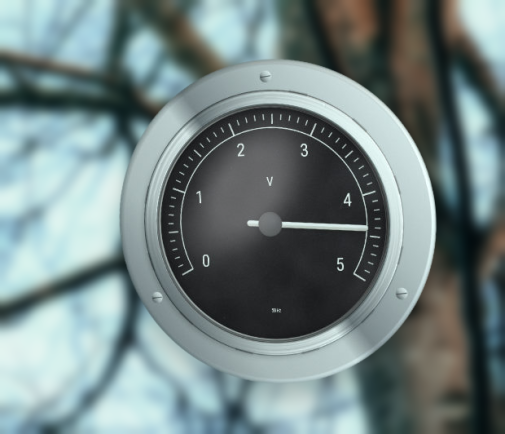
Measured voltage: 4.4 V
